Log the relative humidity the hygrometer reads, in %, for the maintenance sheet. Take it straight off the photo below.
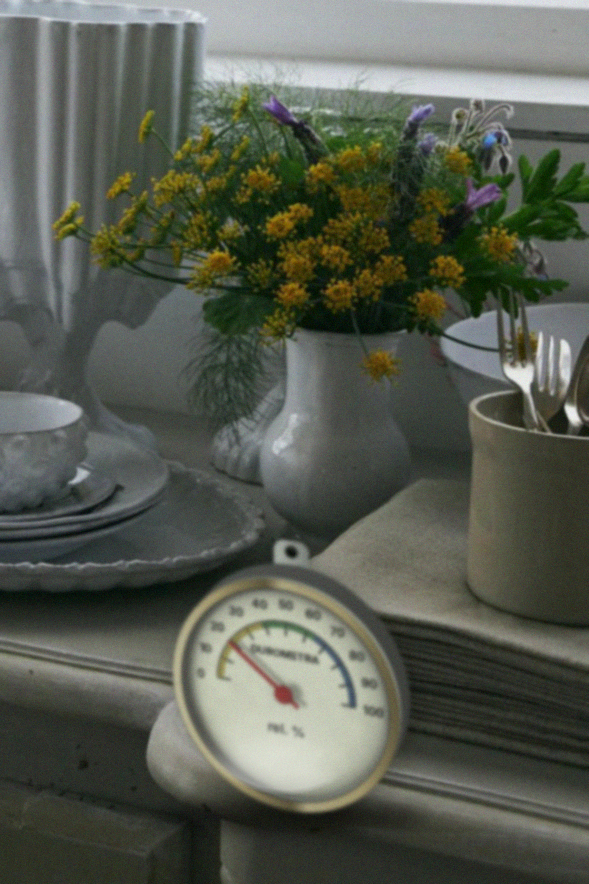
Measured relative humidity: 20 %
